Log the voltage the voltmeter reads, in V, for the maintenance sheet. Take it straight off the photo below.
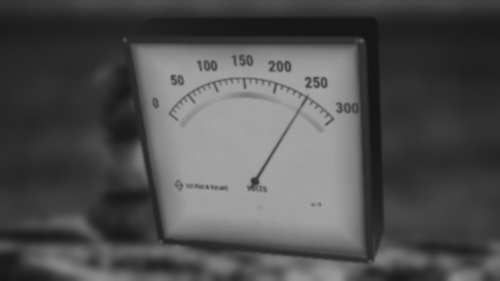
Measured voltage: 250 V
